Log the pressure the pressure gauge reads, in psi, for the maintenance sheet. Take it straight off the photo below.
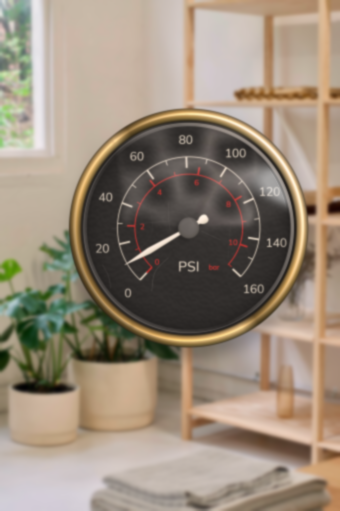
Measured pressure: 10 psi
